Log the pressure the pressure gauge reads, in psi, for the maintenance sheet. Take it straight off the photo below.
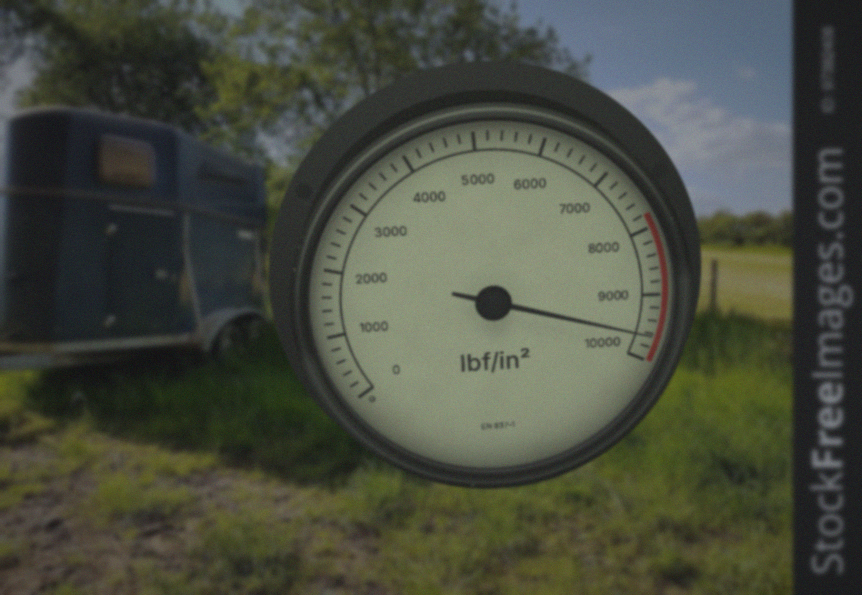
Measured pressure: 9600 psi
